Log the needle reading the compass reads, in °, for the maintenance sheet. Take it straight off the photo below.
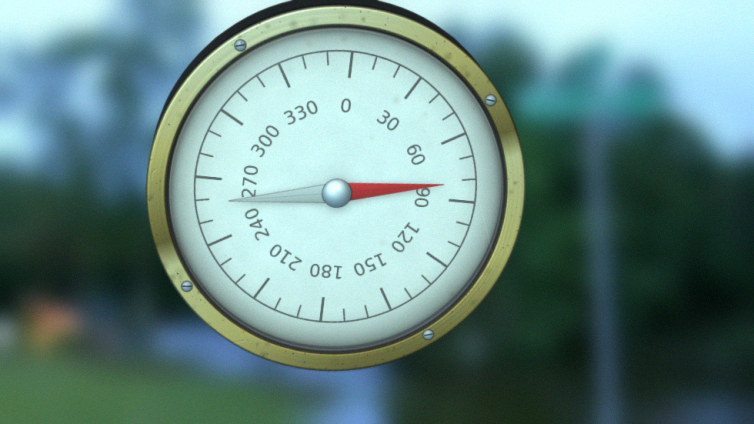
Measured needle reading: 80 °
